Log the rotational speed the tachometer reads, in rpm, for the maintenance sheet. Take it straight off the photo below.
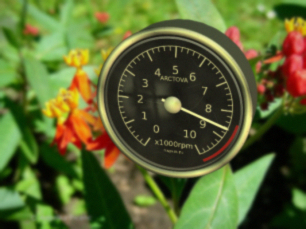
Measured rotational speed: 8600 rpm
